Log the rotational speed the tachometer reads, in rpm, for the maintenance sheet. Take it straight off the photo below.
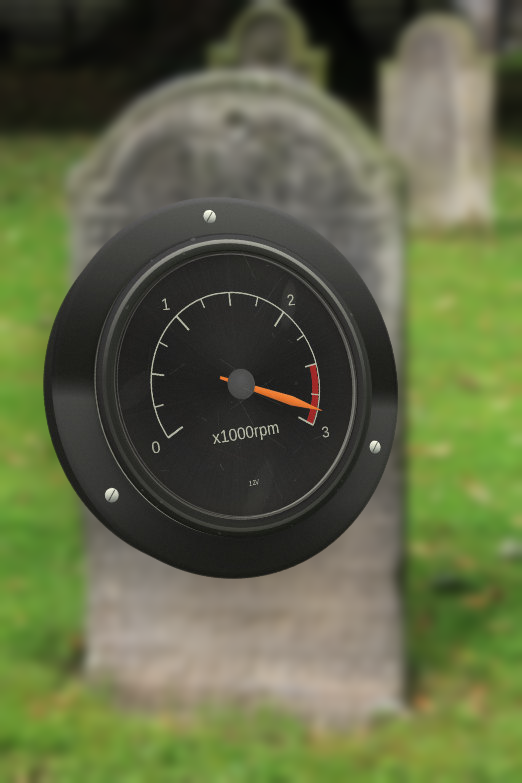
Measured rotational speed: 2875 rpm
